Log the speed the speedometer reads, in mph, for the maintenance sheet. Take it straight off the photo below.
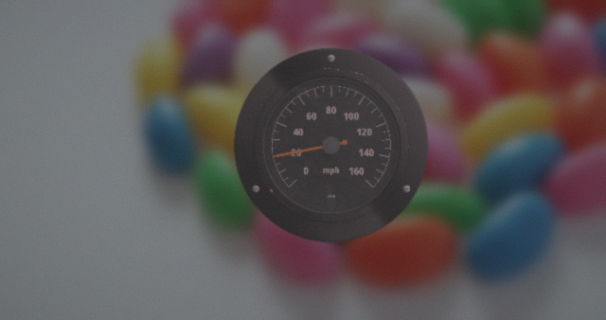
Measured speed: 20 mph
